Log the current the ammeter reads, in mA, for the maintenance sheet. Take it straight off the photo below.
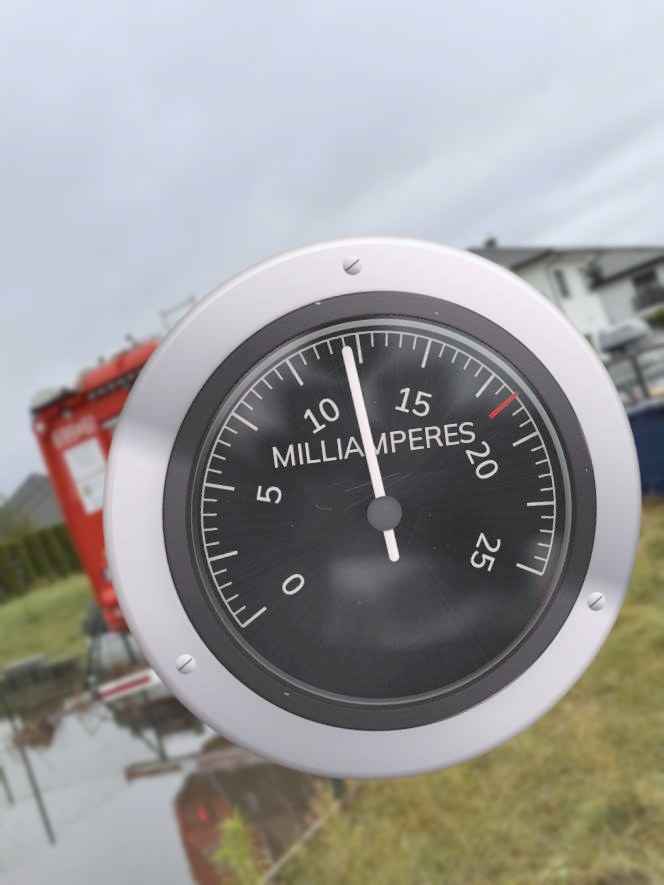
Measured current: 12 mA
